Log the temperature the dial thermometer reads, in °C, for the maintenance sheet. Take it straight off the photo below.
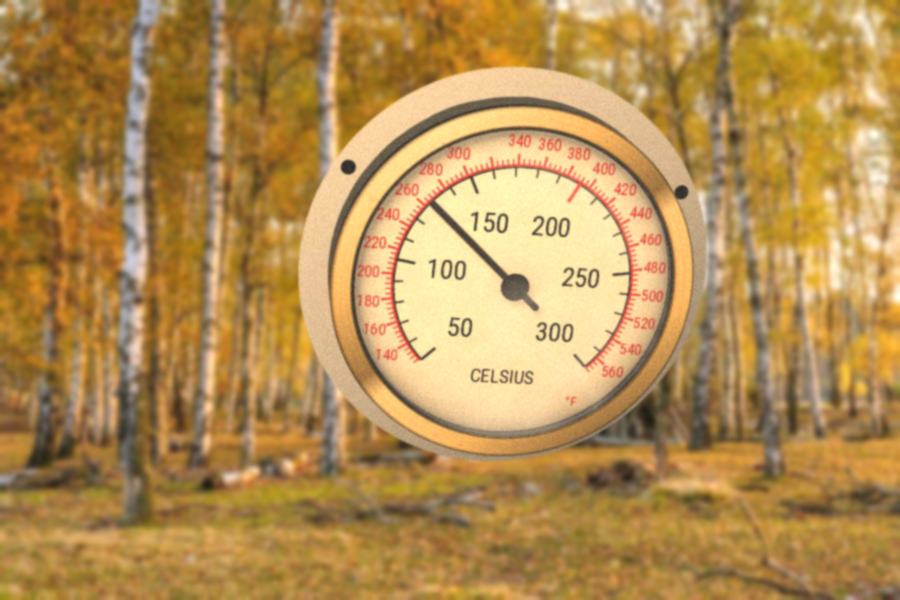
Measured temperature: 130 °C
